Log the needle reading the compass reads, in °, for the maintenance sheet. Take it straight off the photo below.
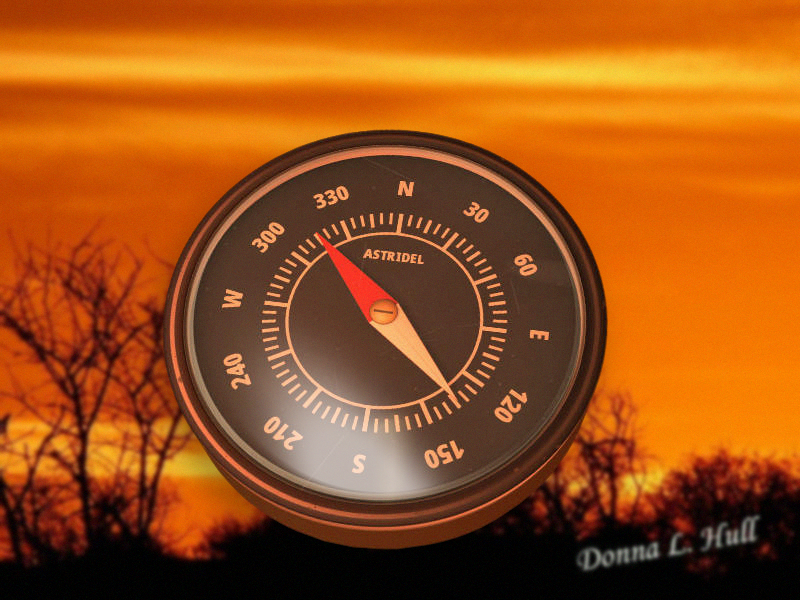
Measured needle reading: 315 °
